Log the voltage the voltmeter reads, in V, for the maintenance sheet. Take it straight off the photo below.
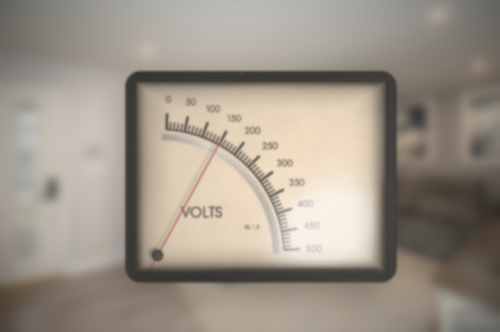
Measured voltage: 150 V
